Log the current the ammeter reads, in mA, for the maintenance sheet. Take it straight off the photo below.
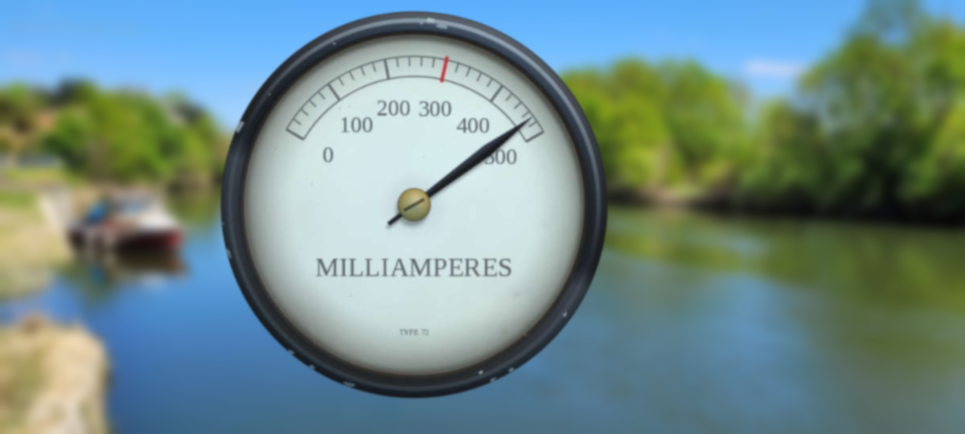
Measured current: 470 mA
